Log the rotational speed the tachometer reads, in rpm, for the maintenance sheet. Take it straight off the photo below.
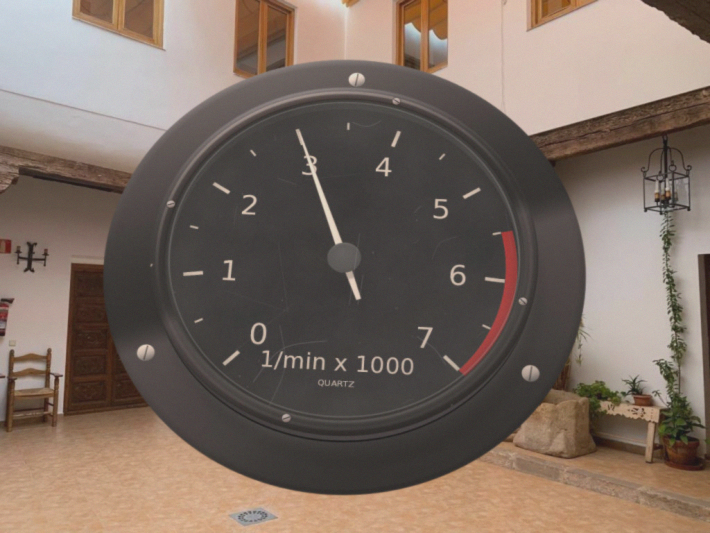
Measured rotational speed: 3000 rpm
